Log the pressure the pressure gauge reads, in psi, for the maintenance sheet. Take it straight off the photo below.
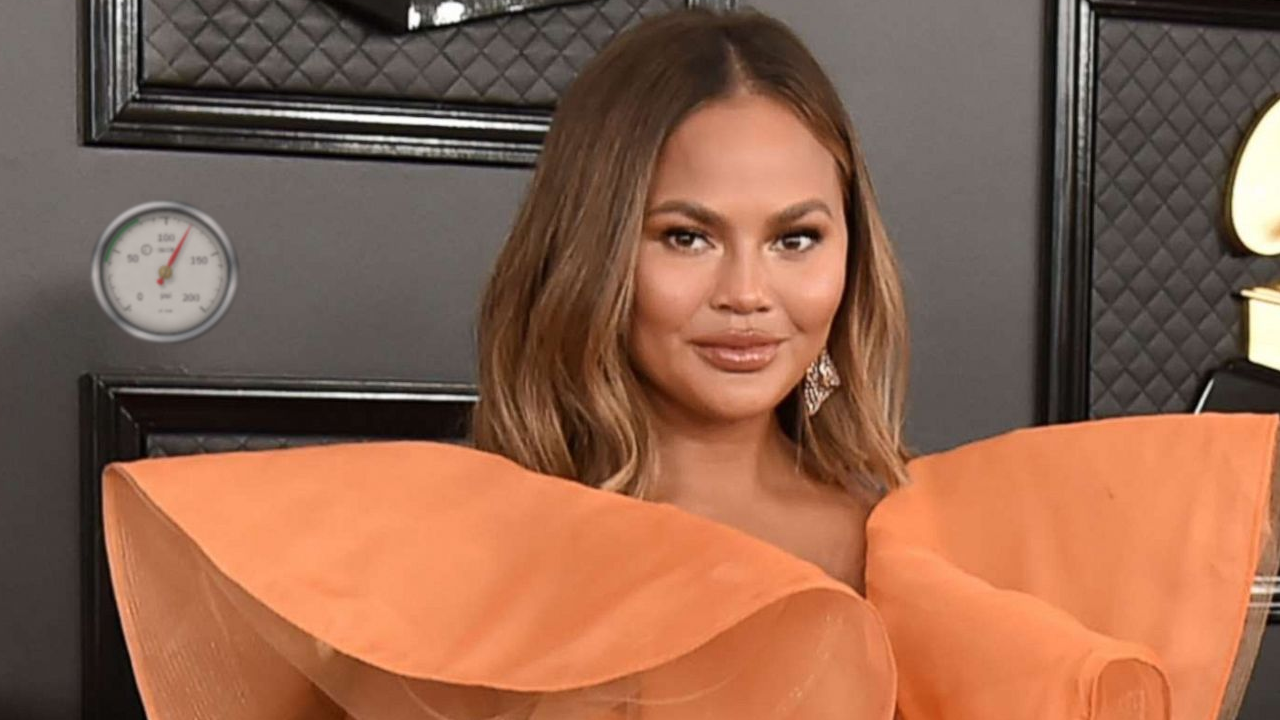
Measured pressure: 120 psi
